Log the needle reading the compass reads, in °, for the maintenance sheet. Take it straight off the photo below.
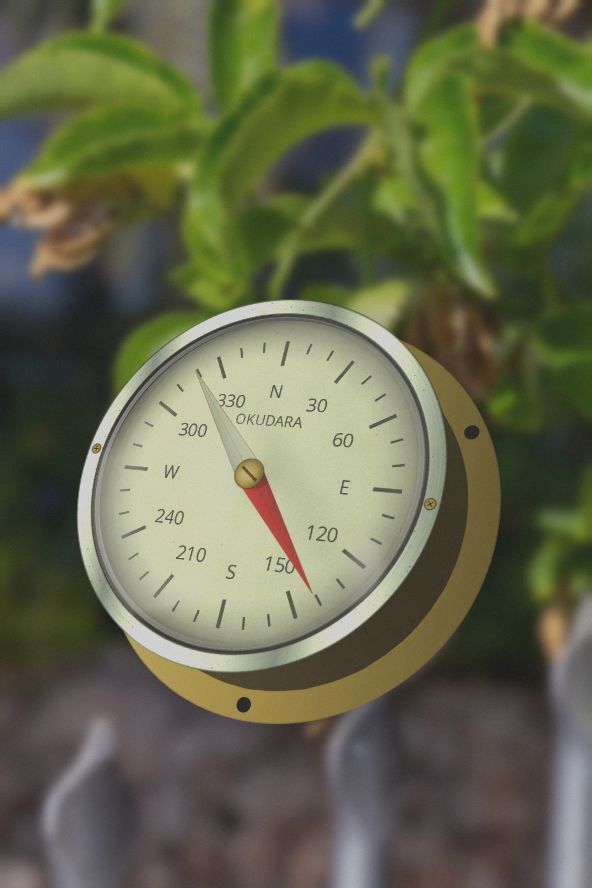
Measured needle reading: 140 °
